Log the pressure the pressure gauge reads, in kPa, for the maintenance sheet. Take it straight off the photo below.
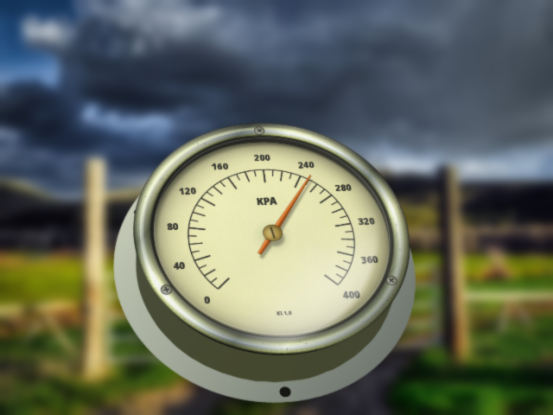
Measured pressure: 250 kPa
